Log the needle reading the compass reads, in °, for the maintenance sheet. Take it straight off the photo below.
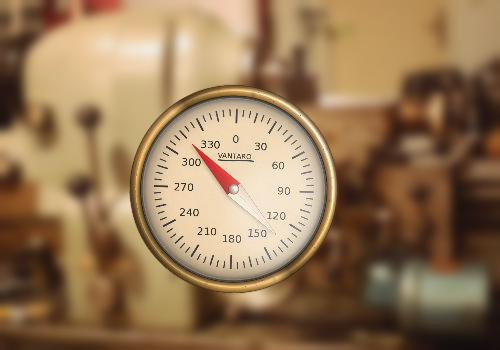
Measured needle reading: 315 °
